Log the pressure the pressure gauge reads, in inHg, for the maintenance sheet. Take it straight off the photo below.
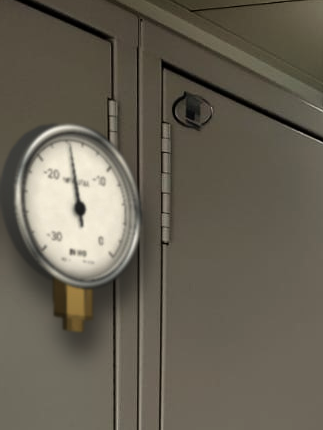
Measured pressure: -16 inHg
